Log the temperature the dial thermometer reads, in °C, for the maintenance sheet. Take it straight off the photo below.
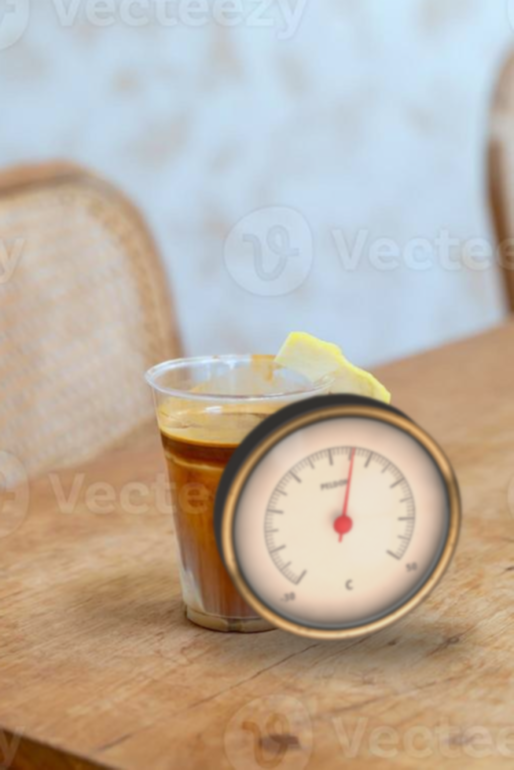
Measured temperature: 15 °C
